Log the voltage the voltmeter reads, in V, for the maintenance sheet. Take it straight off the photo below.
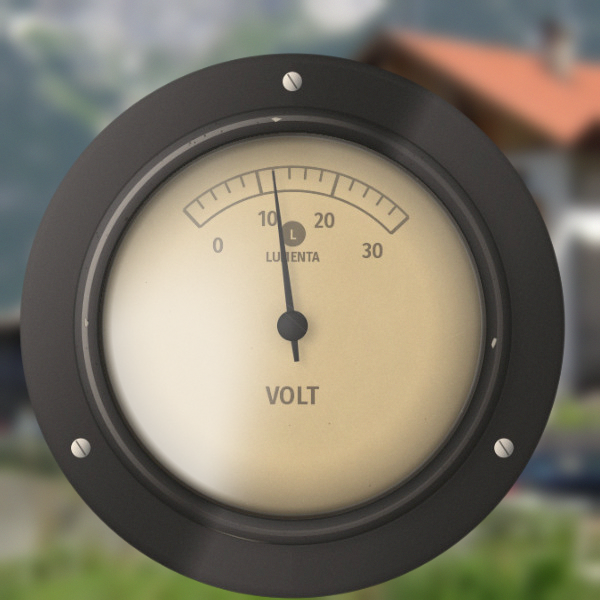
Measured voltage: 12 V
